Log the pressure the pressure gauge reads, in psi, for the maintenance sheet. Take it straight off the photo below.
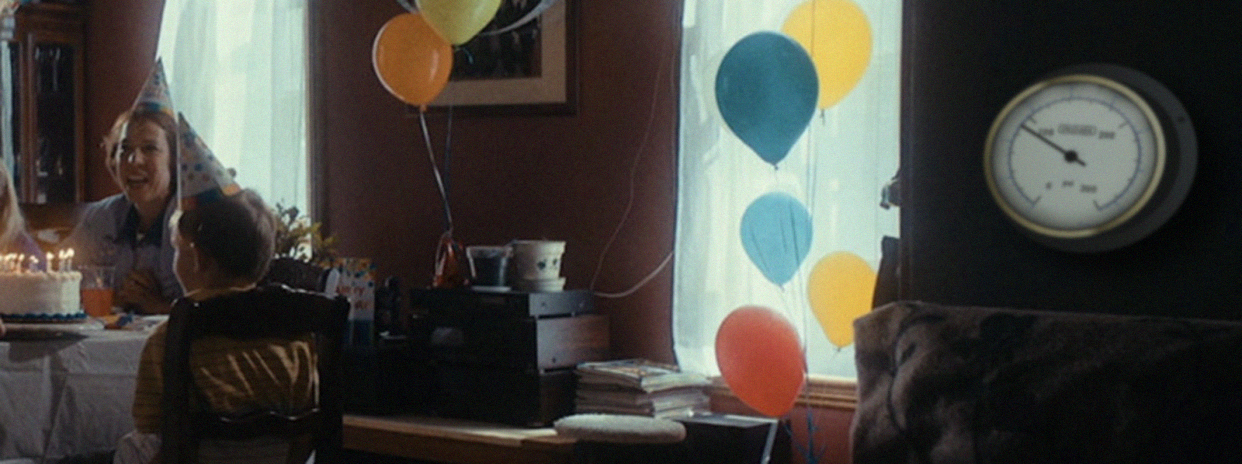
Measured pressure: 90 psi
